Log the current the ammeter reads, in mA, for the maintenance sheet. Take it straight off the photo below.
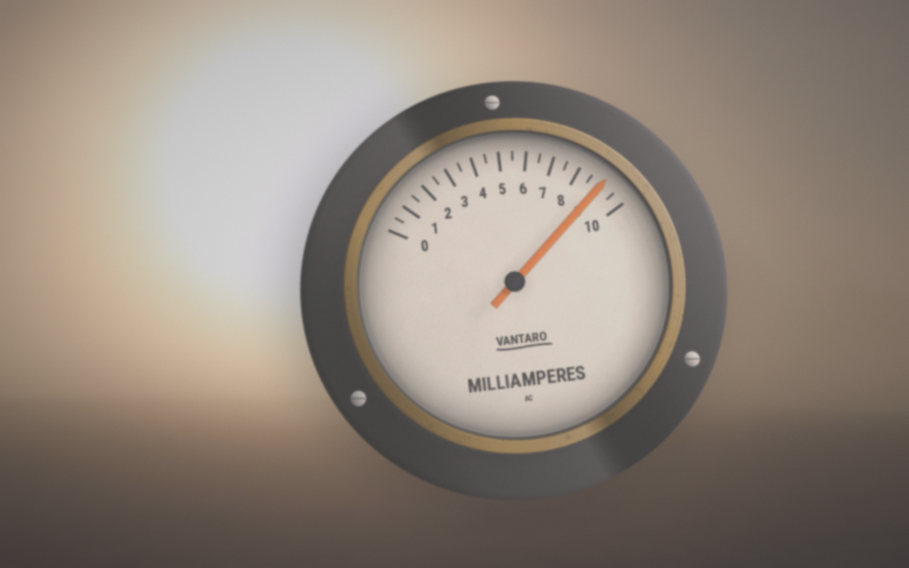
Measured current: 9 mA
